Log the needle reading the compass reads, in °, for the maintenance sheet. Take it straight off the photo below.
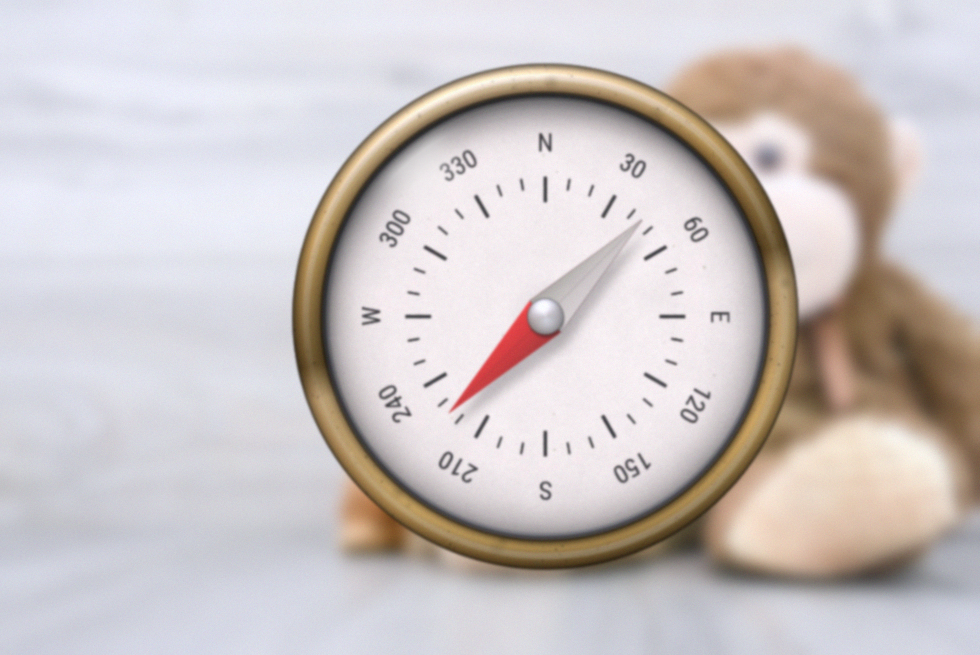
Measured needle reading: 225 °
